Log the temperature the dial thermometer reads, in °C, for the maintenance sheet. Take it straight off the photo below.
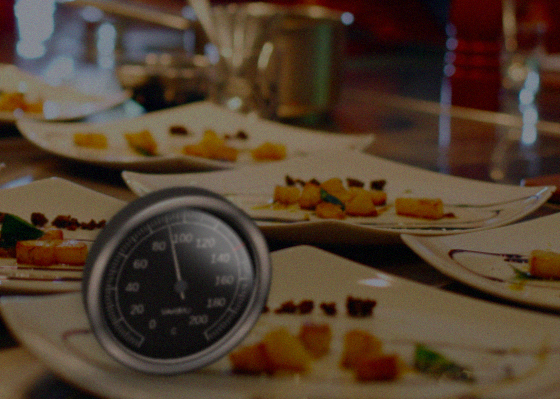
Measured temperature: 90 °C
